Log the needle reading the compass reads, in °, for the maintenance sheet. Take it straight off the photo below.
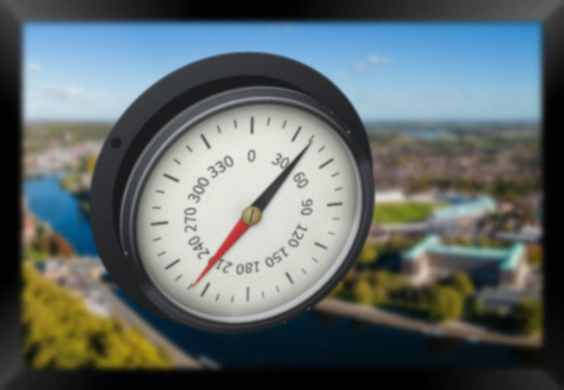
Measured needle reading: 220 °
